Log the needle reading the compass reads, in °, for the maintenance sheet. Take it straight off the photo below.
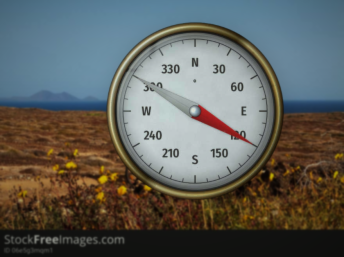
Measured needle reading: 120 °
